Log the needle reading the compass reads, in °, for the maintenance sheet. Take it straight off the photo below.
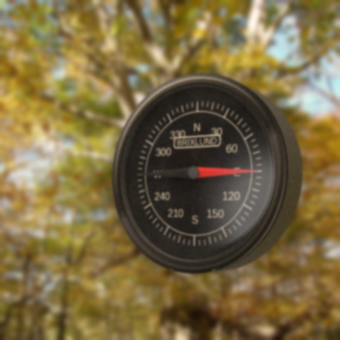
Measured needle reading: 90 °
